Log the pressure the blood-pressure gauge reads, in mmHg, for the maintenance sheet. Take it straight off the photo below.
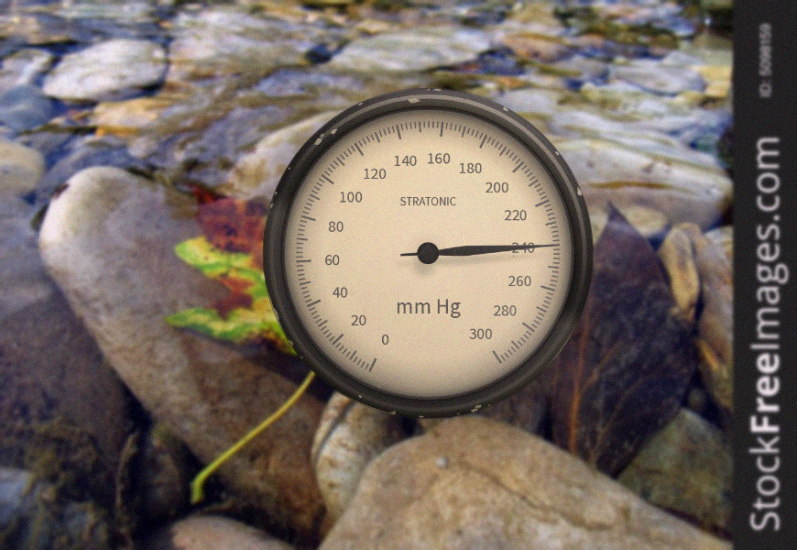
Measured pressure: 240 mmHg
